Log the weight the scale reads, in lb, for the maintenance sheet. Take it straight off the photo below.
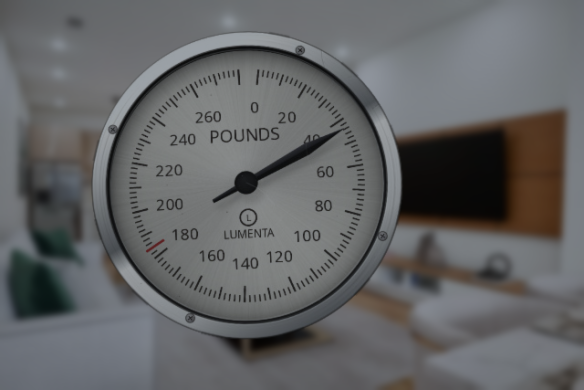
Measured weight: 44 lb
